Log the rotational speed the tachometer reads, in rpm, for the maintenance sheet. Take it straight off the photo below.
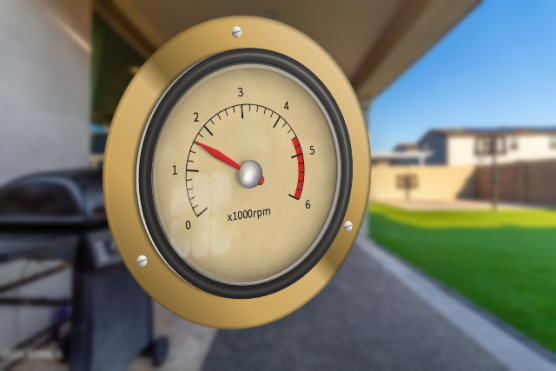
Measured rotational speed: 1600 rpm
